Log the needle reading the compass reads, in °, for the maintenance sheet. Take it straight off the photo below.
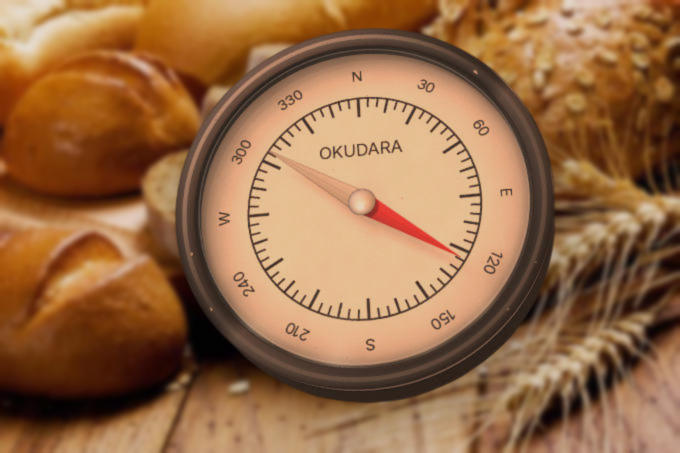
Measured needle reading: 125 °
